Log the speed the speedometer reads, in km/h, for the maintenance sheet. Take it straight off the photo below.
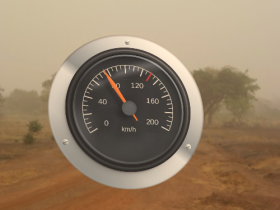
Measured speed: 75 km/h
